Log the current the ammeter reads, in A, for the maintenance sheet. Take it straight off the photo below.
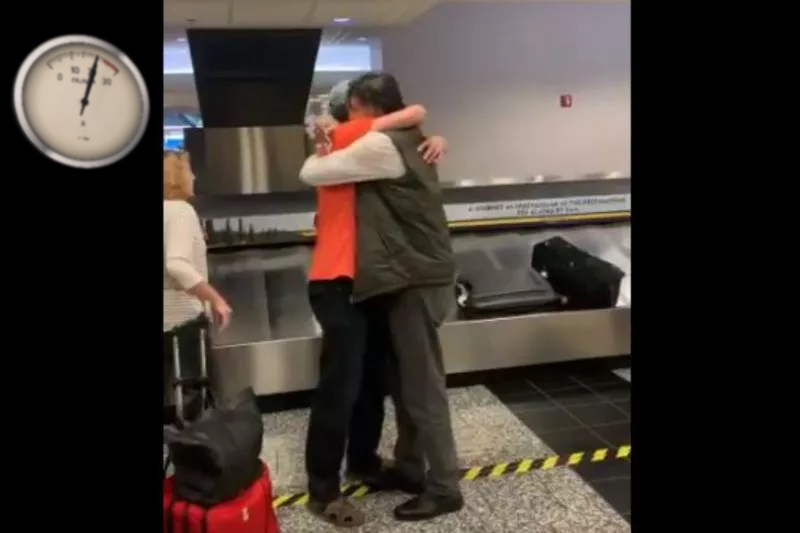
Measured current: 20 A
